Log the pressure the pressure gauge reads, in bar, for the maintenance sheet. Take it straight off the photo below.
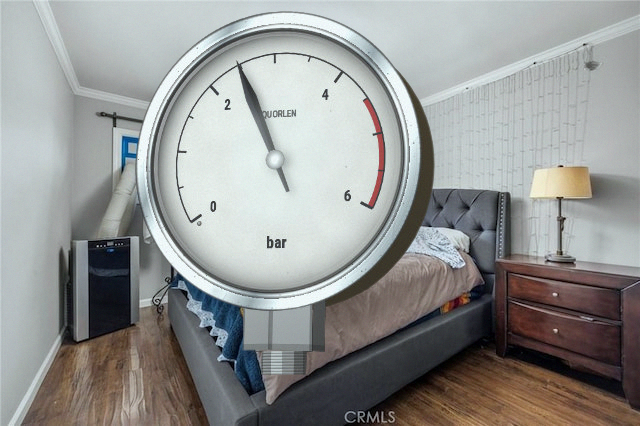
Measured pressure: 2.5 bar
